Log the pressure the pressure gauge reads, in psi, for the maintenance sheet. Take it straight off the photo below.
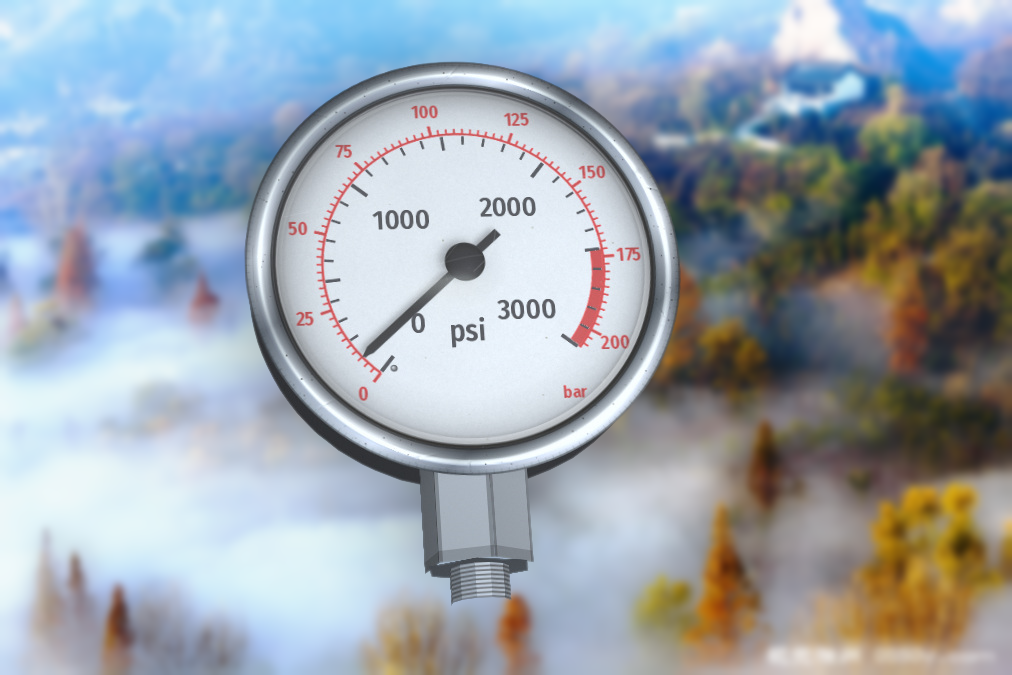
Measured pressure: 100 psi
